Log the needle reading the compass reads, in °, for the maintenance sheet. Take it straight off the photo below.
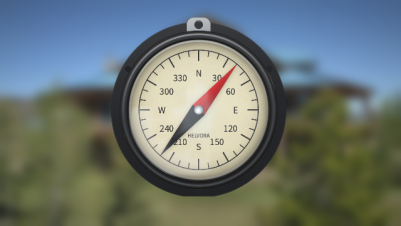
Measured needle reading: 40 °
